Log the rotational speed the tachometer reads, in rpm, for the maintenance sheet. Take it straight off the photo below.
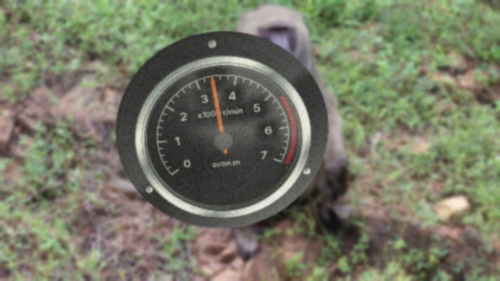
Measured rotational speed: 3400 rpm
